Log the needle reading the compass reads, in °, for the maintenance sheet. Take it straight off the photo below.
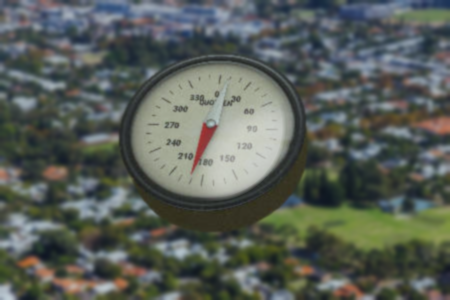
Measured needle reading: 190 °
